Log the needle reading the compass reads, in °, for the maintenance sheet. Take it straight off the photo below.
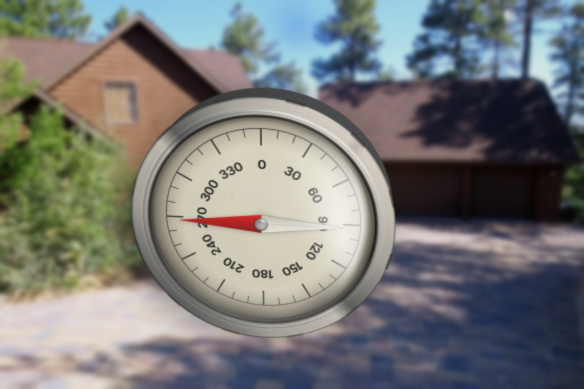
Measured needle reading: 270 °
